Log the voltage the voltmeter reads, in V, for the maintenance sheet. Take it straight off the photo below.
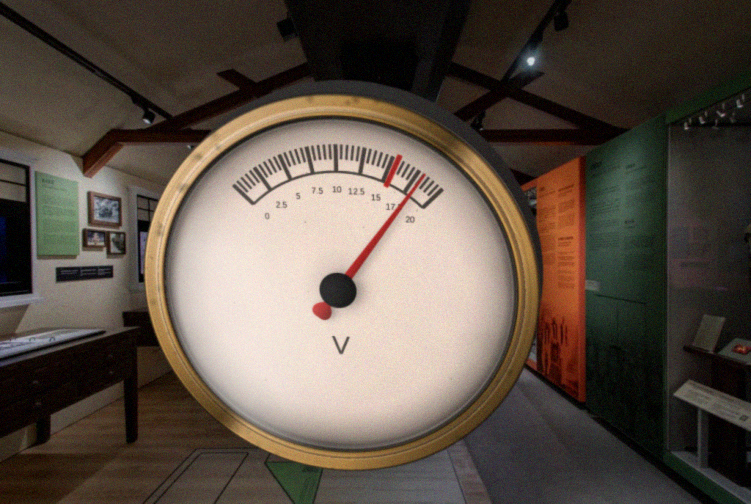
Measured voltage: 18 V
